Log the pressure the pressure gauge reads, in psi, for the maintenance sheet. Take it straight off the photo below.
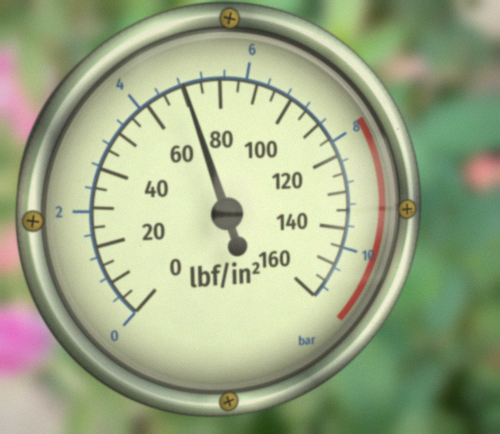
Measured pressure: 70 psi
